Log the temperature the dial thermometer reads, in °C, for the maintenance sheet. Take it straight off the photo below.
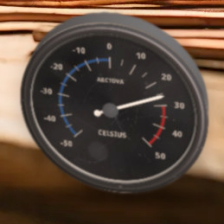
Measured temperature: 25 °C
